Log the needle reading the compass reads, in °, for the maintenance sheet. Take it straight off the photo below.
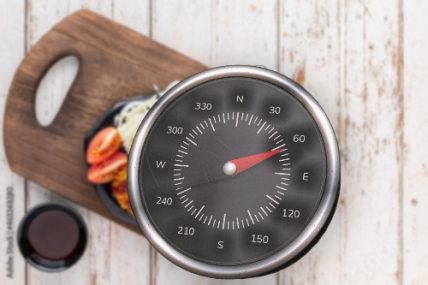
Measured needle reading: 65 °
